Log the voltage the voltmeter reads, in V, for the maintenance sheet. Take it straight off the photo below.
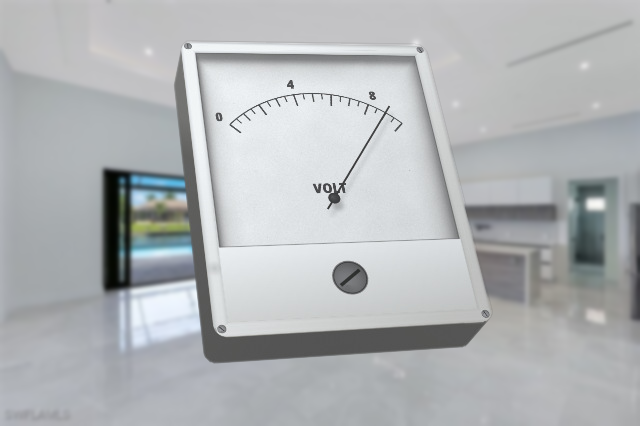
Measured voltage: 9 V
